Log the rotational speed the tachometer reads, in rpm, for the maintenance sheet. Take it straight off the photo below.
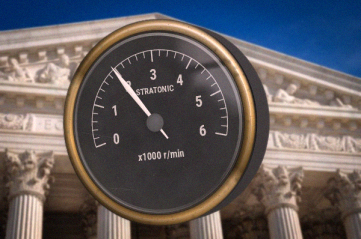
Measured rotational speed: 2000 rpm
